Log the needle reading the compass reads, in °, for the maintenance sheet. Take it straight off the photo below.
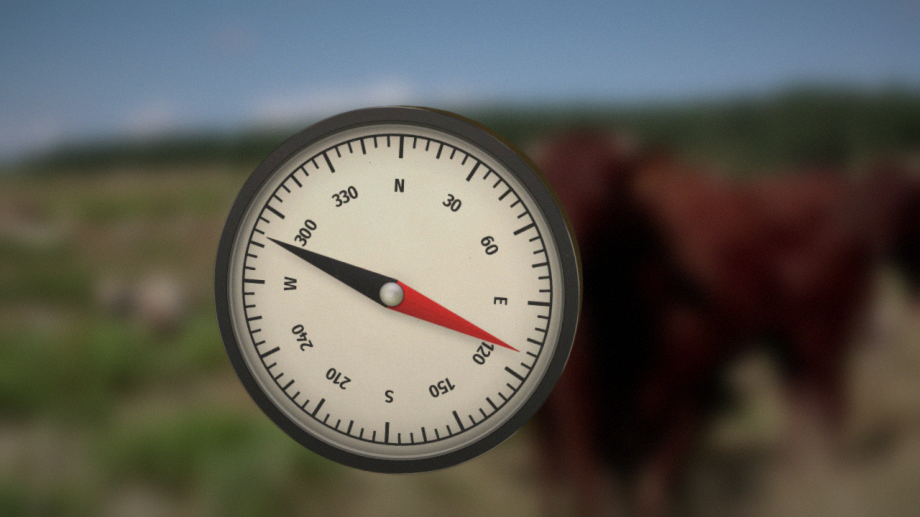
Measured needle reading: 110 °
